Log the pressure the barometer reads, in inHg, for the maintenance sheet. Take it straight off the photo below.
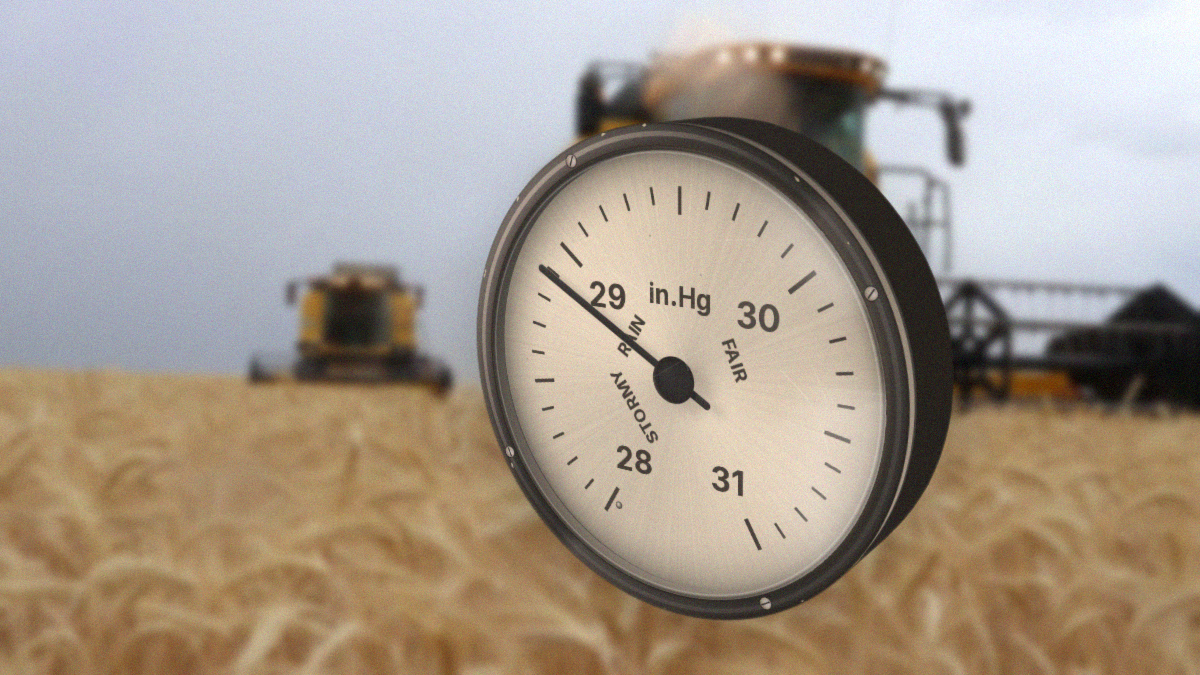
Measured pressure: 28.9 inHg
